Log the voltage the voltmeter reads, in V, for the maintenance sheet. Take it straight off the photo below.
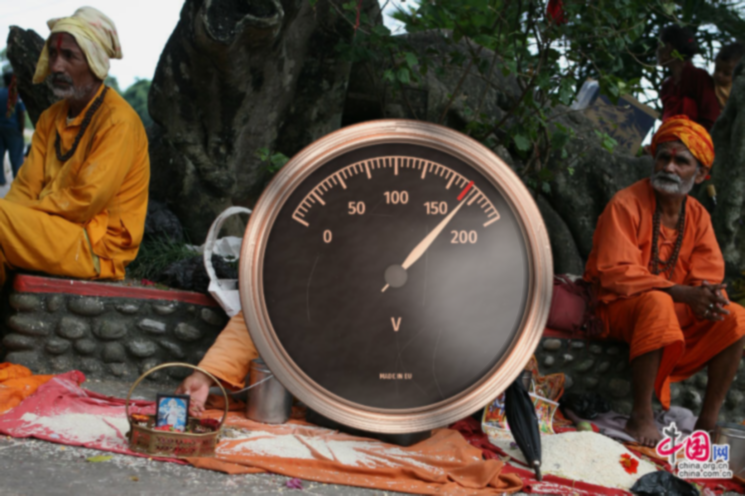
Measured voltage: 170 V
